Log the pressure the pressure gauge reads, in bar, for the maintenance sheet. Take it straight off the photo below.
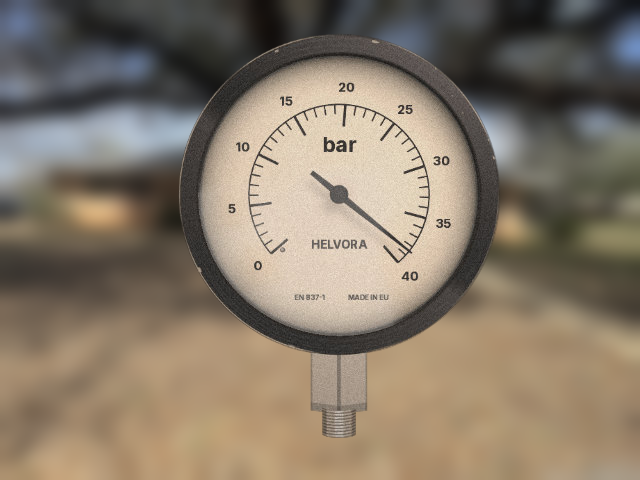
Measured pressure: 38.5 bar
